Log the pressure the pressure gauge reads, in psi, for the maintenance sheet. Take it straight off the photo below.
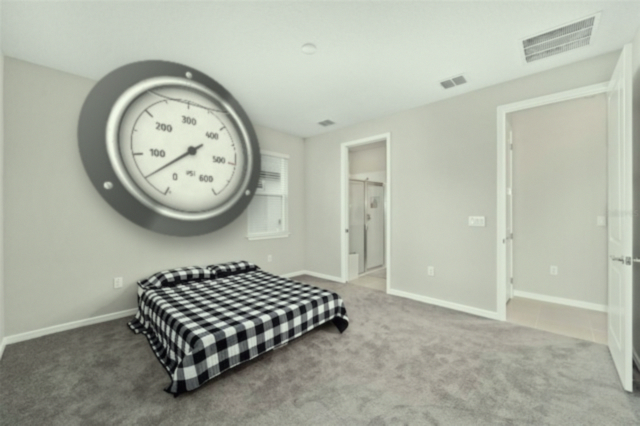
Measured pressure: 50 psi
